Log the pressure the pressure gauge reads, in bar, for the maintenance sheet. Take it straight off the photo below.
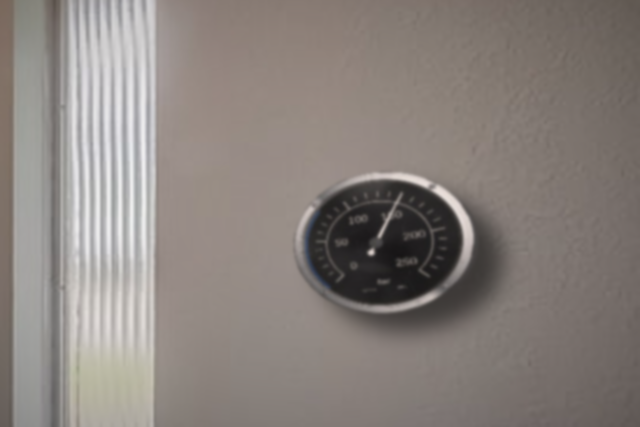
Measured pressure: 150 bar
